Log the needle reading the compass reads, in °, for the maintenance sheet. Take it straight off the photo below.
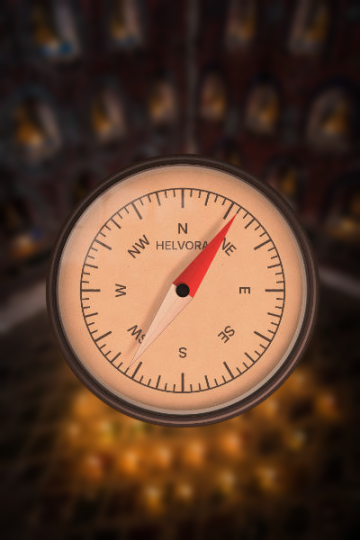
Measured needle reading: 35 °
